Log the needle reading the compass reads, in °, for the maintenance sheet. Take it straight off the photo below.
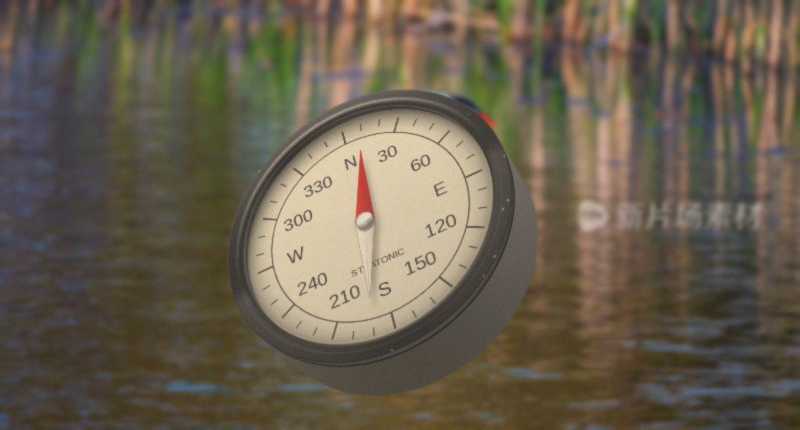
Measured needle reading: 10 °
